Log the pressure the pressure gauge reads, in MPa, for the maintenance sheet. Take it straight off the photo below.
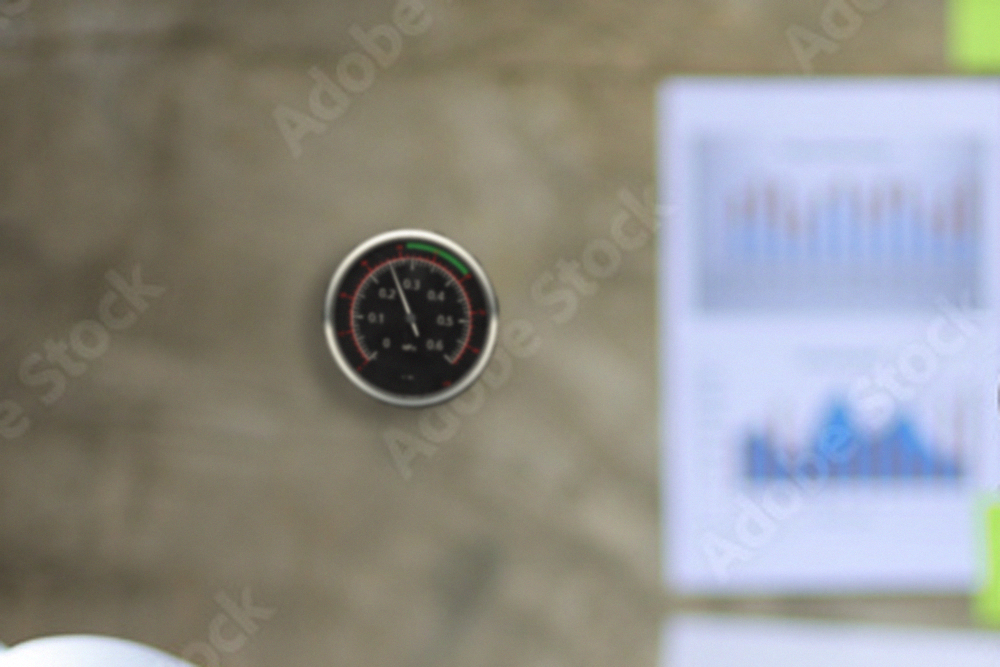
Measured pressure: 0.25 MPa
